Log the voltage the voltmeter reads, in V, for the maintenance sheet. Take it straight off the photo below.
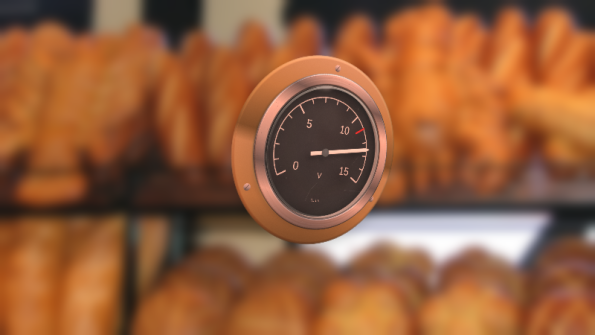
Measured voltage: 12.5 V
